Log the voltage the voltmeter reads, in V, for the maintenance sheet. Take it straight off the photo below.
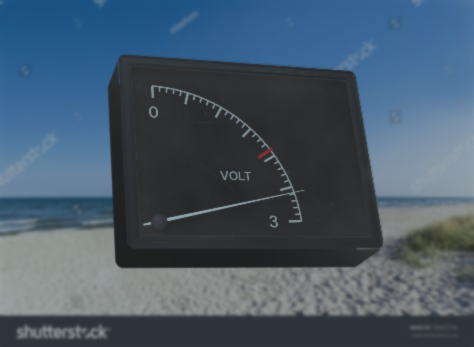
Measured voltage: 2.6 V
